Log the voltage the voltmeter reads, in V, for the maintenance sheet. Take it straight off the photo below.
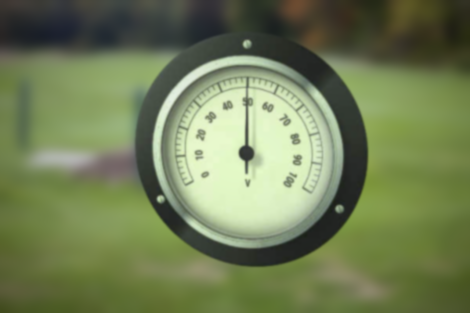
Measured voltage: 50 V
